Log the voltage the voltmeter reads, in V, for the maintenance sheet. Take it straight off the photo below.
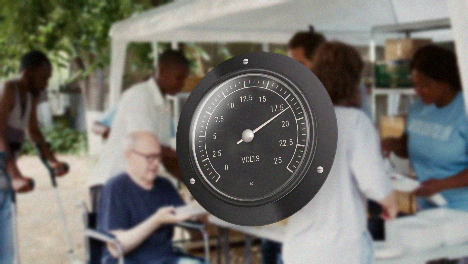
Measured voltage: 18.5 V
